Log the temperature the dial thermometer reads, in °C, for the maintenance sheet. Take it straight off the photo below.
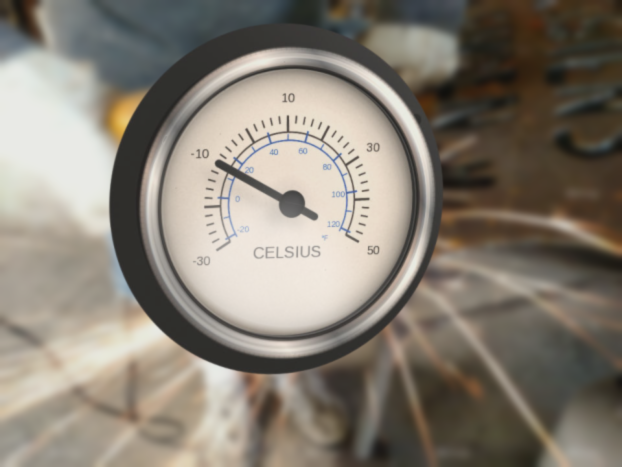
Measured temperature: -10 °C
